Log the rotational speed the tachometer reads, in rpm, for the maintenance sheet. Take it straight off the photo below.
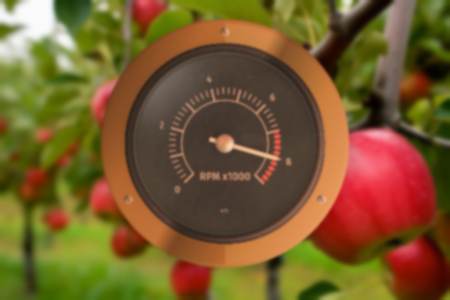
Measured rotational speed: 8000 rpm
